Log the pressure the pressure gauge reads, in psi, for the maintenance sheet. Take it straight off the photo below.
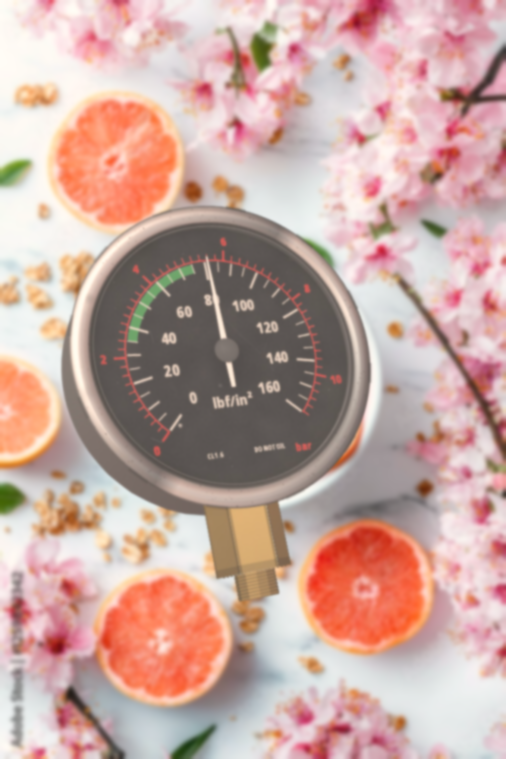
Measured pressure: 80 psi
